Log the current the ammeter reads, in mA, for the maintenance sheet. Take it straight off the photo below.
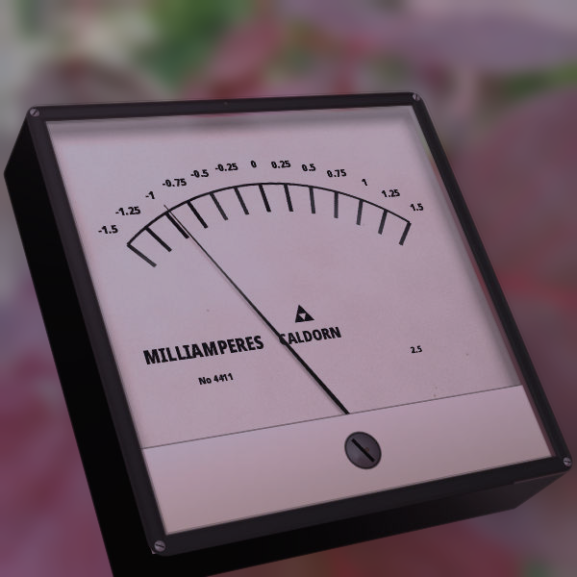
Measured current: -1 mA
